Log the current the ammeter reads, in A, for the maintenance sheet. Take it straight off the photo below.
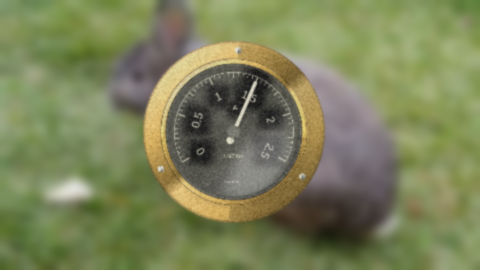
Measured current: 1.5 A
